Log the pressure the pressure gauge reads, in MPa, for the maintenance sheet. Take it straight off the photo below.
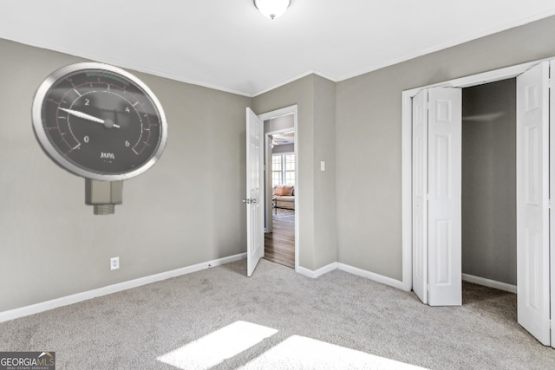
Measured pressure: 1.25 MPa
